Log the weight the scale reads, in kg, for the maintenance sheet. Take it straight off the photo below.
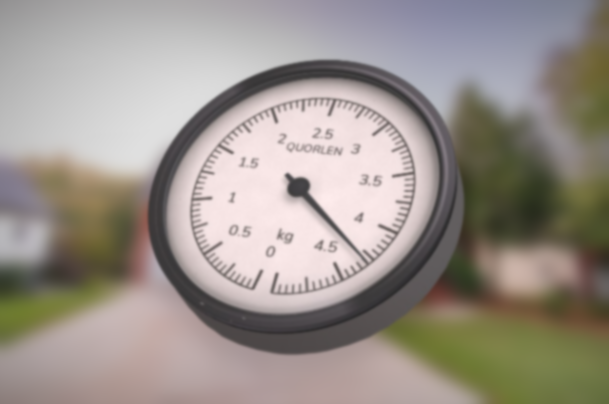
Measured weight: 4.3 kg
